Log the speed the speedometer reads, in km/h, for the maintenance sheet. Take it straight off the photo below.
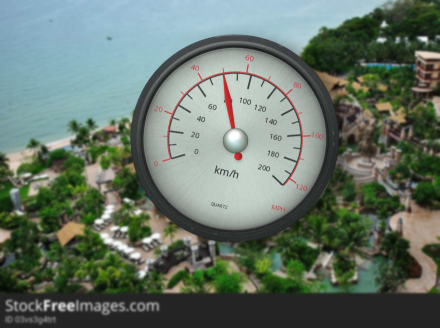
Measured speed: 80 km/h
